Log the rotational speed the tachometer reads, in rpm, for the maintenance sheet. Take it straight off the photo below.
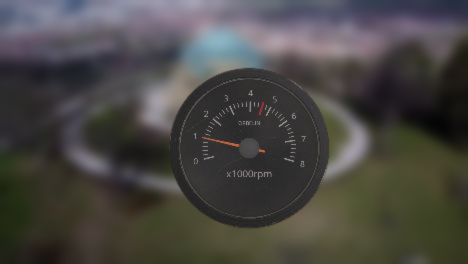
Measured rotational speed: 1000 rpm
